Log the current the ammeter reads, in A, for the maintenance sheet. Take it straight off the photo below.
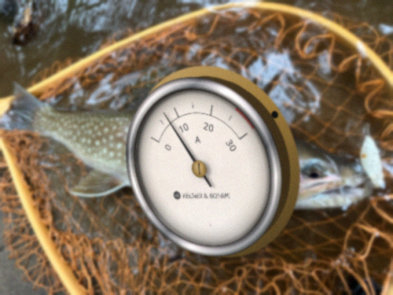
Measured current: 7.5 A
